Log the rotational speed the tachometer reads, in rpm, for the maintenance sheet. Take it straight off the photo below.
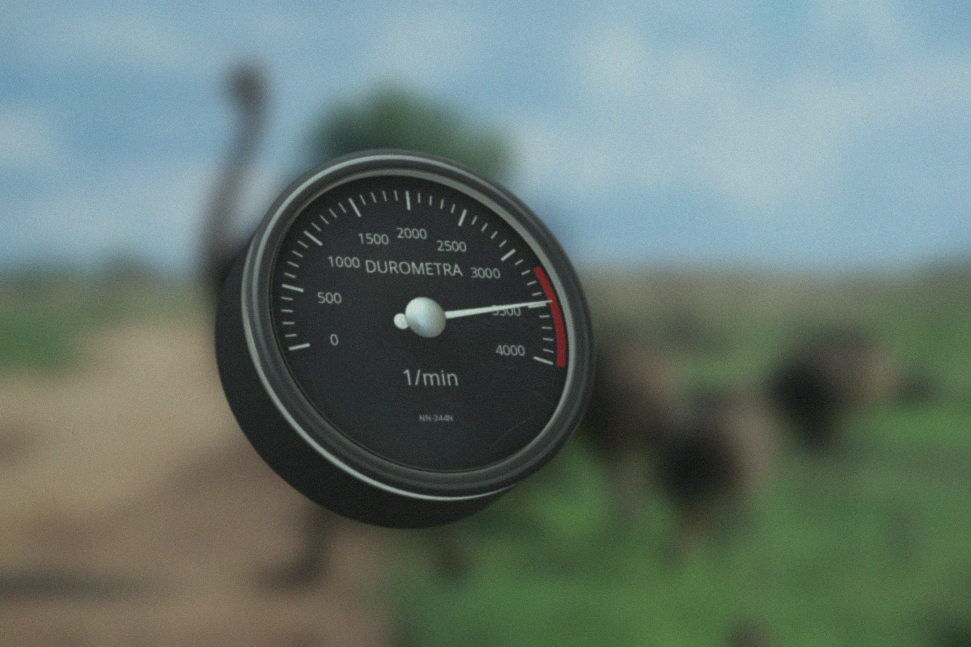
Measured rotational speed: 3500 rpm
